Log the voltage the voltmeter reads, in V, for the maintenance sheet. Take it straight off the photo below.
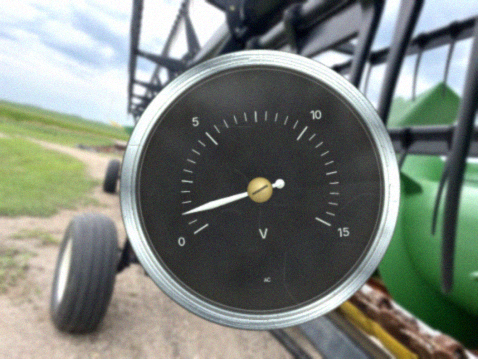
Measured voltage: 1 V
